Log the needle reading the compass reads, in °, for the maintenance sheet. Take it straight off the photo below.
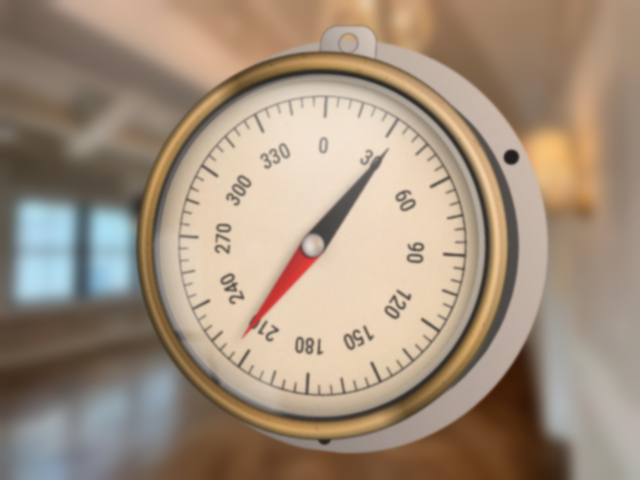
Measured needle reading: 215 °
